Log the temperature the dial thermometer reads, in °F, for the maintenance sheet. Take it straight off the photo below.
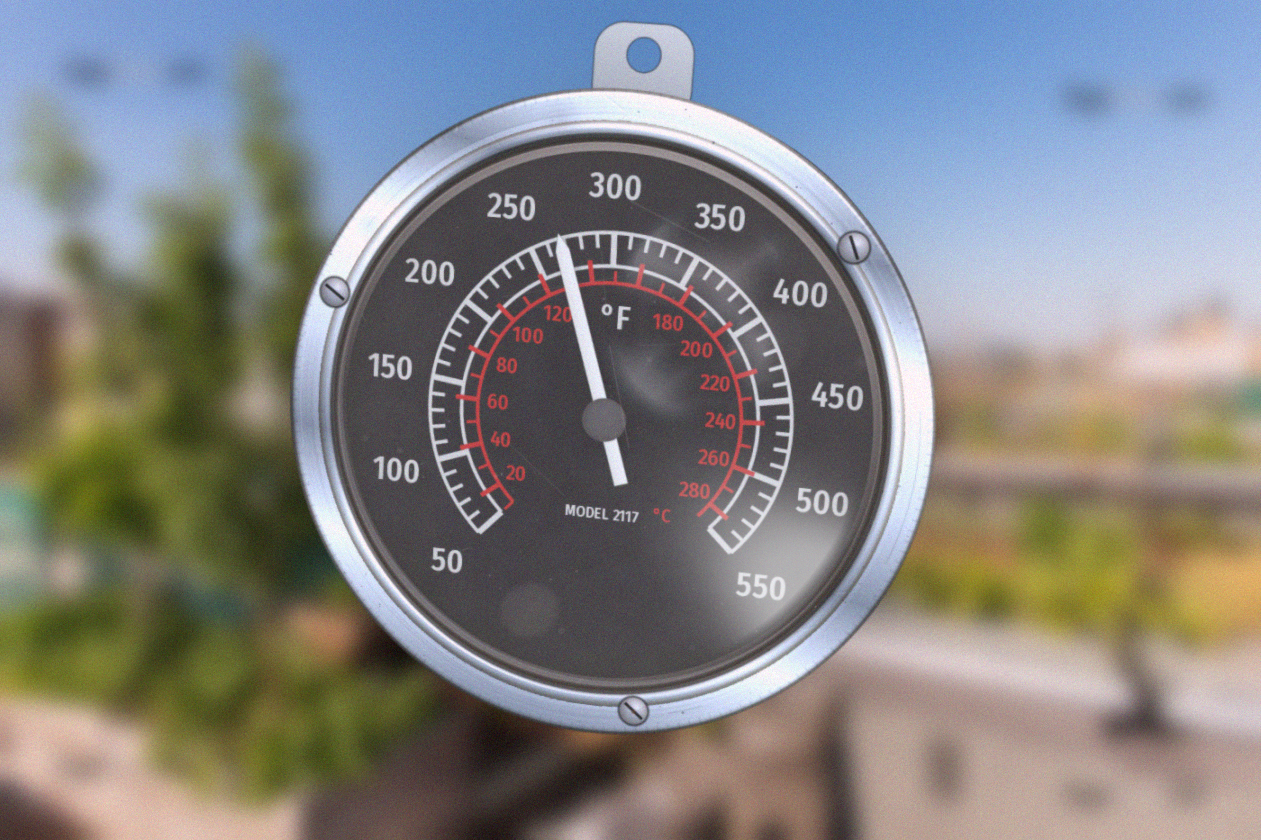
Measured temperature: 270 °F
